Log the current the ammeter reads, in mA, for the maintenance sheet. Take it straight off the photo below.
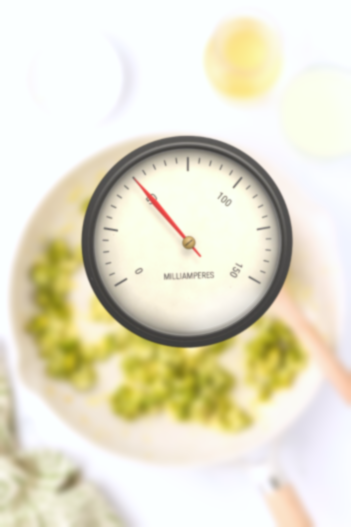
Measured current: 50 mA
